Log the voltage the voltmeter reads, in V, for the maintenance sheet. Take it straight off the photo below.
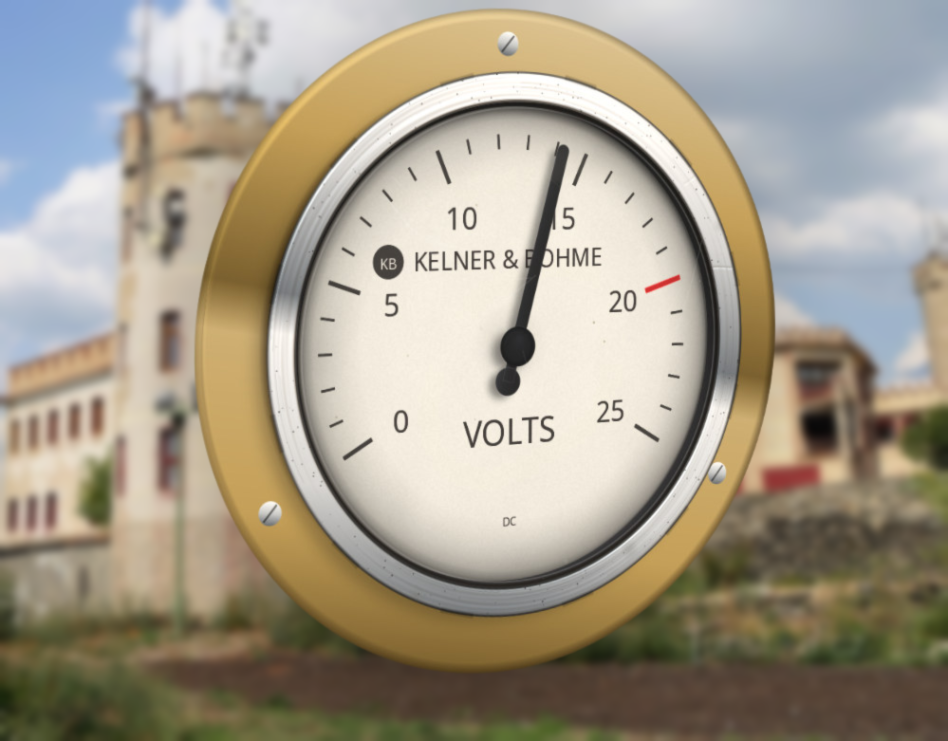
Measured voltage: 14 V
